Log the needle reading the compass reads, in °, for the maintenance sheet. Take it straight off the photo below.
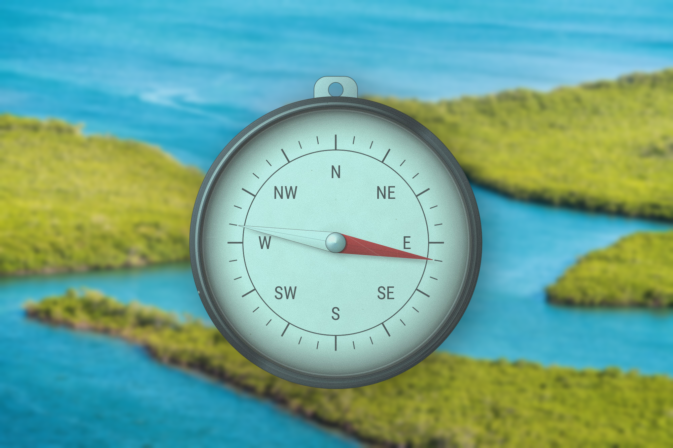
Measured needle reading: 100 °
